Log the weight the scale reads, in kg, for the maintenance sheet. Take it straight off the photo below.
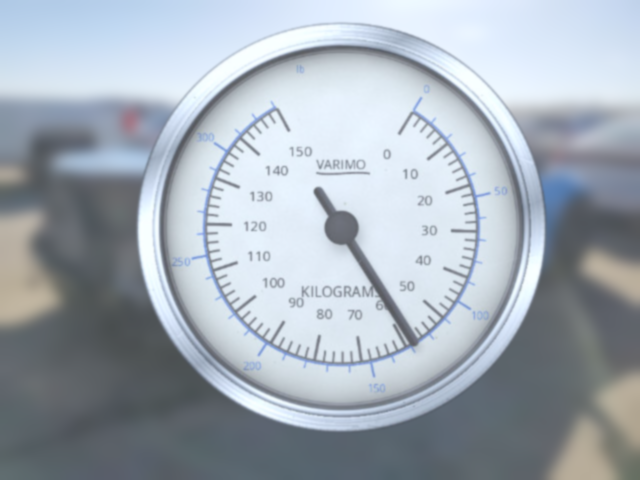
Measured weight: 58 kg
